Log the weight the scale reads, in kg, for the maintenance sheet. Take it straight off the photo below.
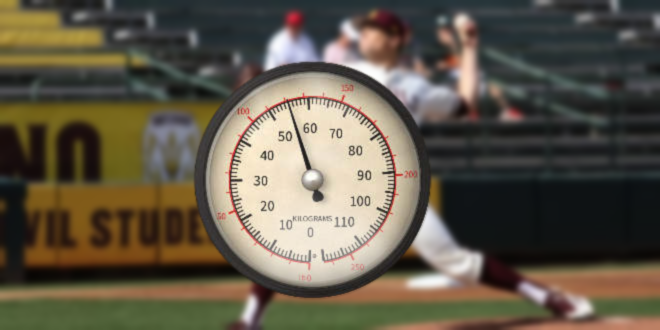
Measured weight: 55 kg
